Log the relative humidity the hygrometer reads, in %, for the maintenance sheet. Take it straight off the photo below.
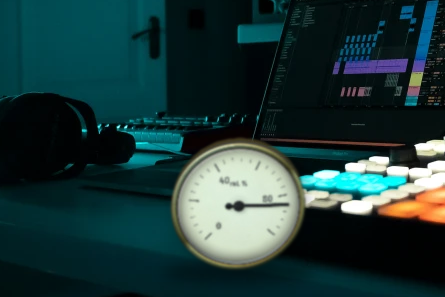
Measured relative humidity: 84 %
